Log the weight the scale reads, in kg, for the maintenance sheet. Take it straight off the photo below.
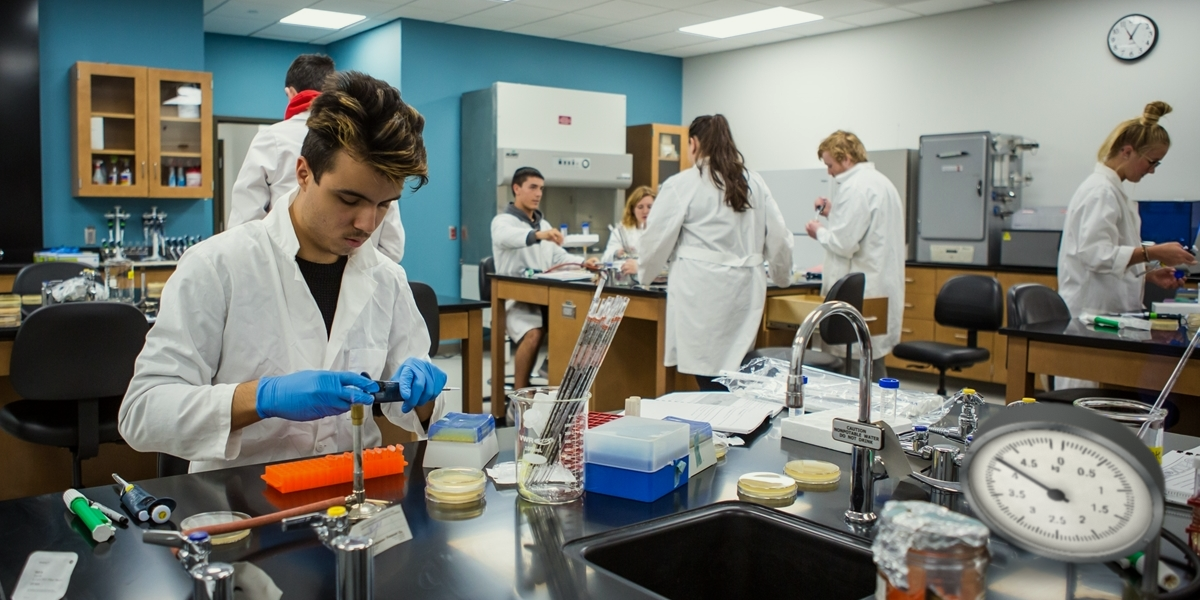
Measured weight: 4.25 kg
